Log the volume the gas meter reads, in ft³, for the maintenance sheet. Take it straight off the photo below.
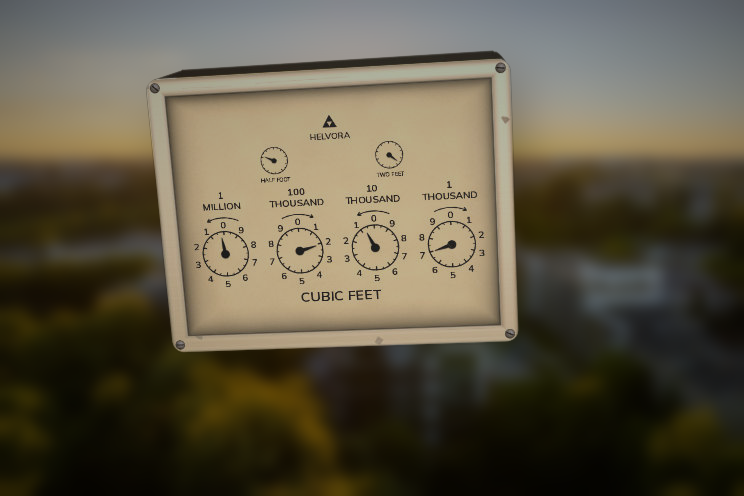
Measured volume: 20700 ft³
